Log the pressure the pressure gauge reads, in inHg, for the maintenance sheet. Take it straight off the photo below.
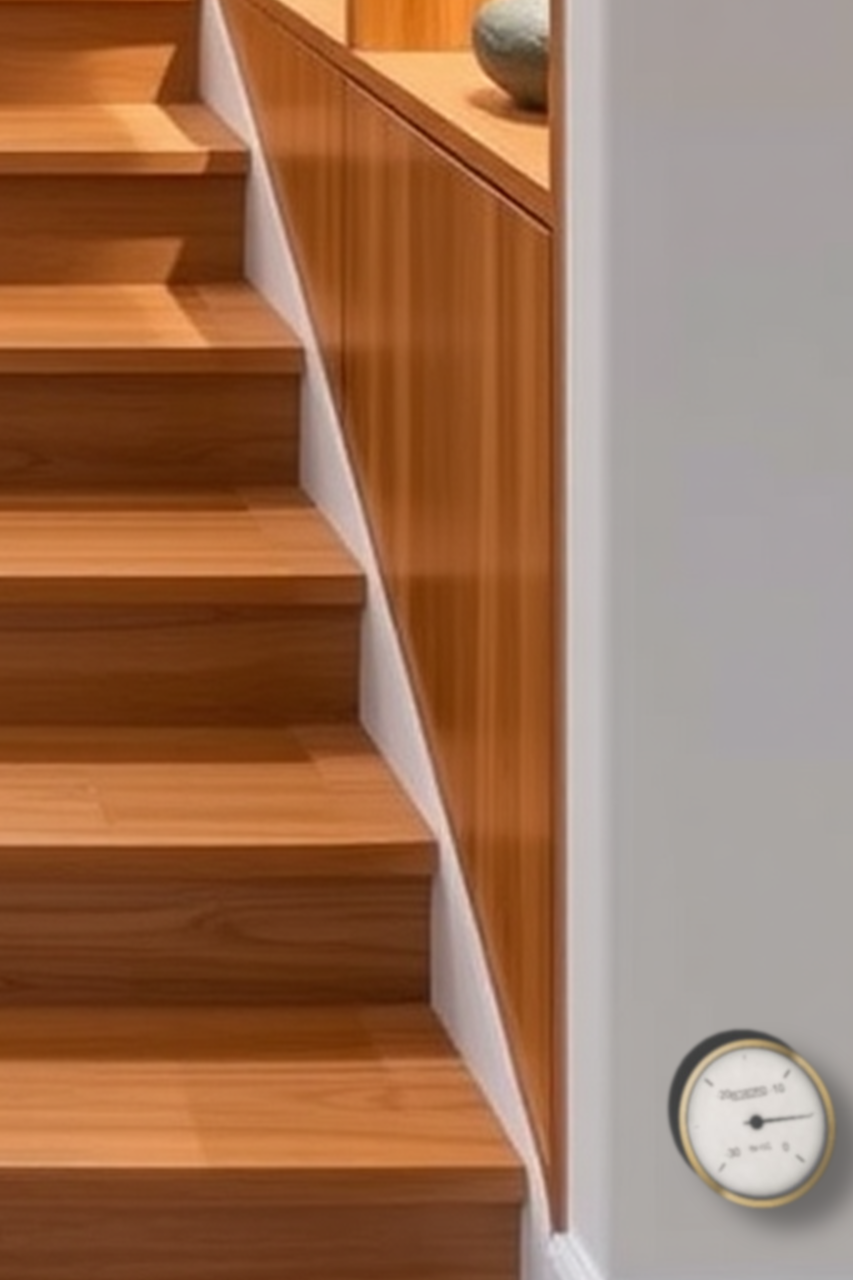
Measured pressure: -5 inHg
